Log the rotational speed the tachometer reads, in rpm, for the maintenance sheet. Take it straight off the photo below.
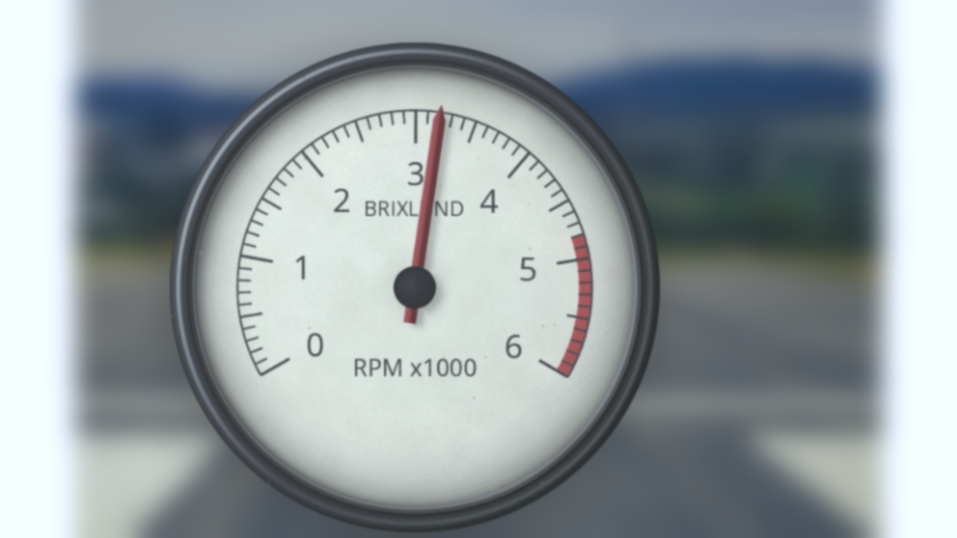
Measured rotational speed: 3200 rpm
